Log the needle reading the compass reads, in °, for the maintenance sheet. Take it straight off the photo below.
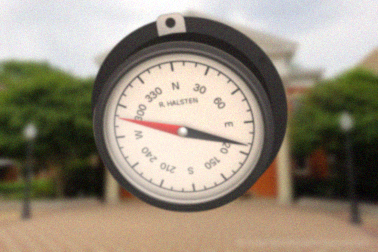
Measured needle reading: 290 °
